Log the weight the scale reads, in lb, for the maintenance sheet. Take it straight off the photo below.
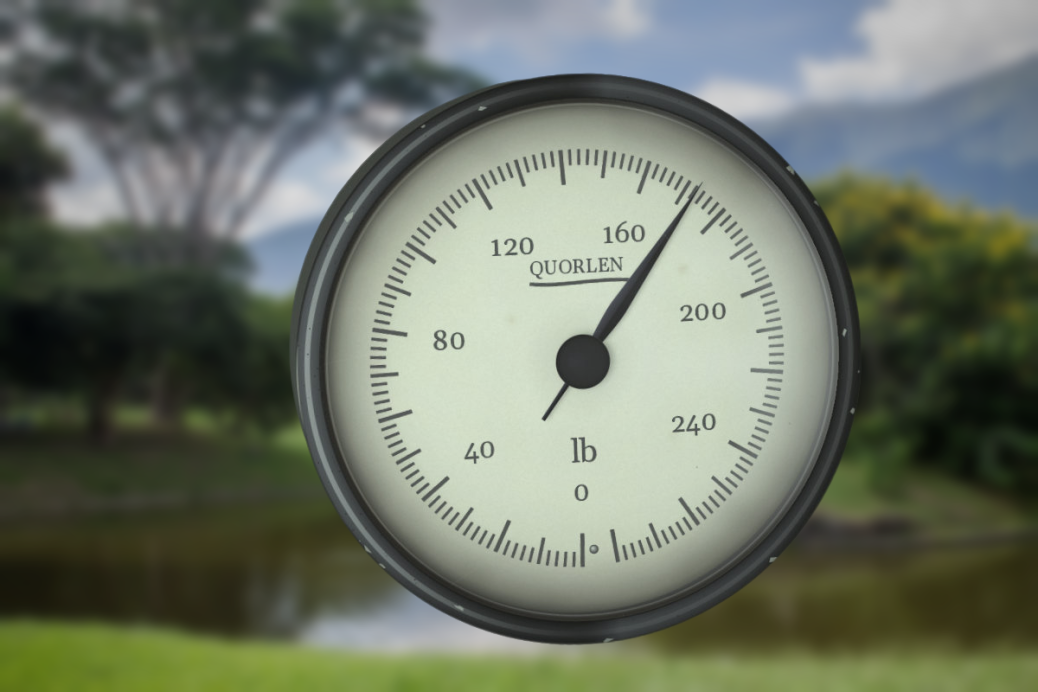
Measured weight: 172 lb
